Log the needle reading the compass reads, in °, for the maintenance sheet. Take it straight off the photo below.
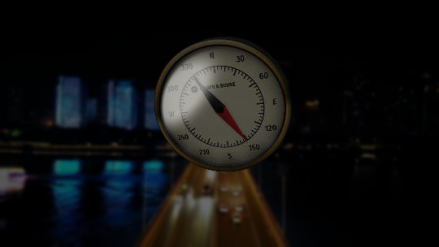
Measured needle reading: 150 °
